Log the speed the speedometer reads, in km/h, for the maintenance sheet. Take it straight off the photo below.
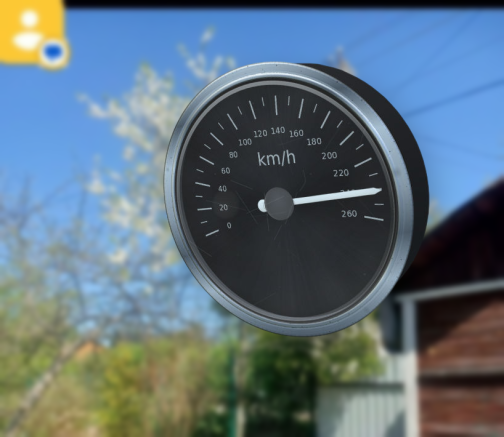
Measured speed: 240 km/h
